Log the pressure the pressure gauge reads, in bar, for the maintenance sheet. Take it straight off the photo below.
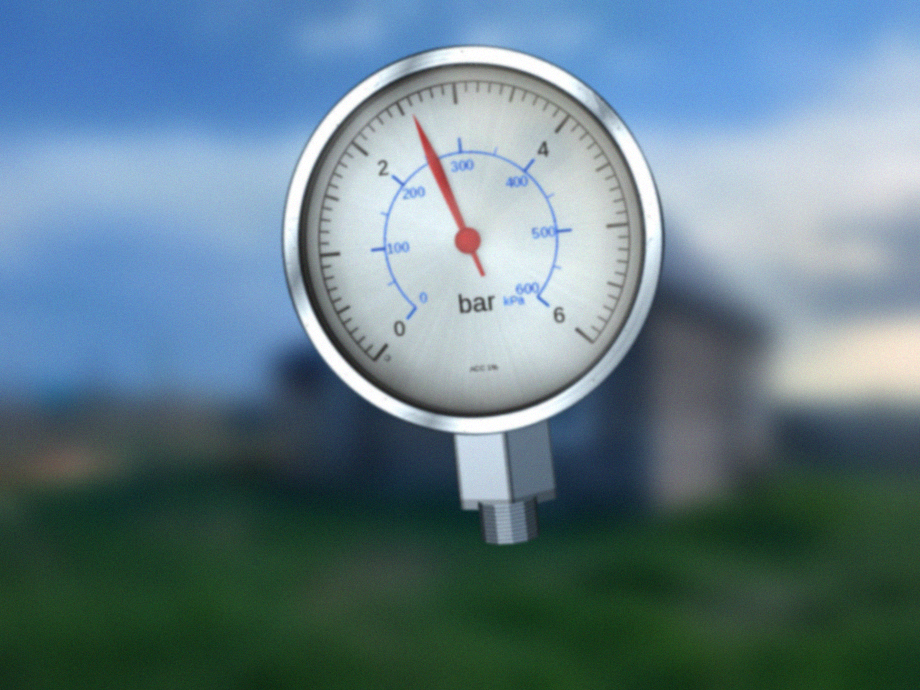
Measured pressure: 2.6 bar
